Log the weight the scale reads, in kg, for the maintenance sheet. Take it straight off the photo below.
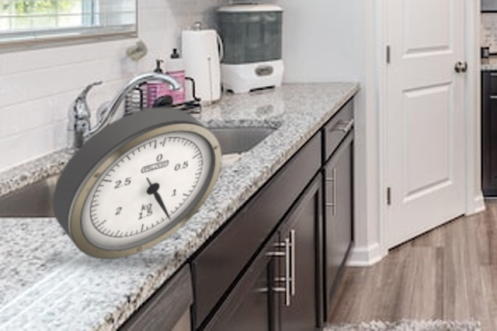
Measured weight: 1.25 kg
